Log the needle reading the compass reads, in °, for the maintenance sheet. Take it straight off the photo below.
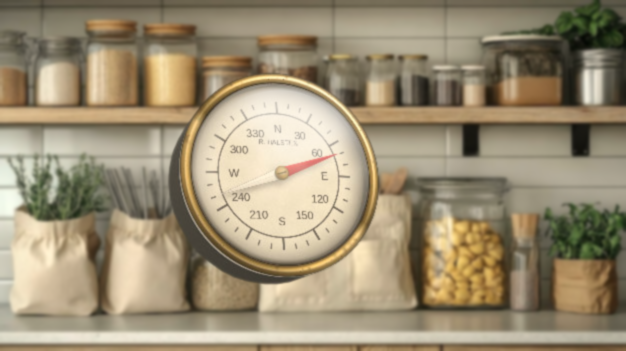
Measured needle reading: 70 °
